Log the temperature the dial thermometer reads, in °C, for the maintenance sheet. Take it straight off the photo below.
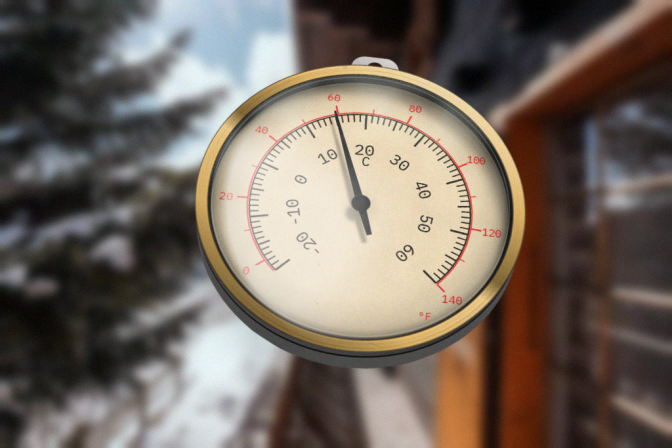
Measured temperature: 15 °C
